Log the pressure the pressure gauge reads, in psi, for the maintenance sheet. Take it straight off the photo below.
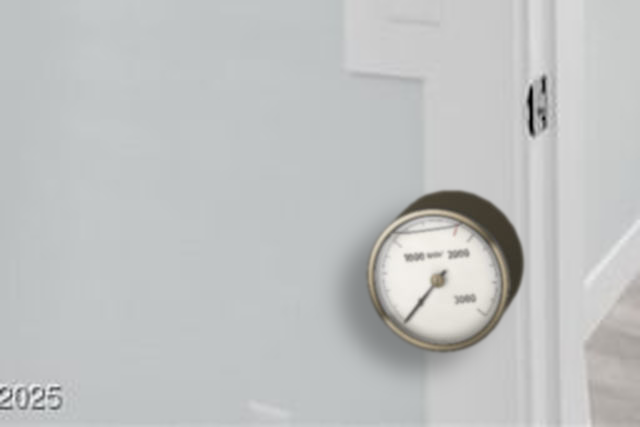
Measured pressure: 0 psi
